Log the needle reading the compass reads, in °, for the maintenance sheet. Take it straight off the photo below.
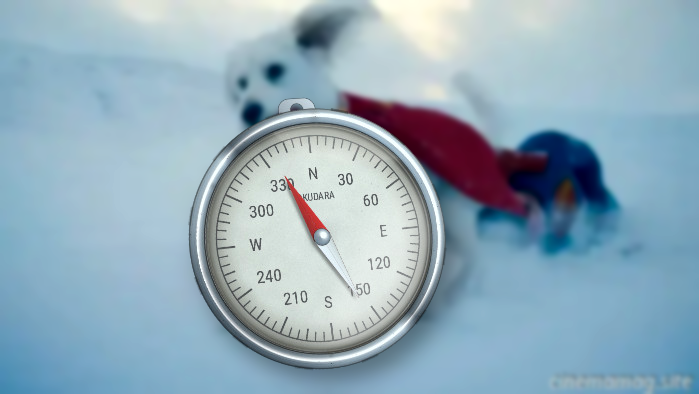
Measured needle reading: 335 °
